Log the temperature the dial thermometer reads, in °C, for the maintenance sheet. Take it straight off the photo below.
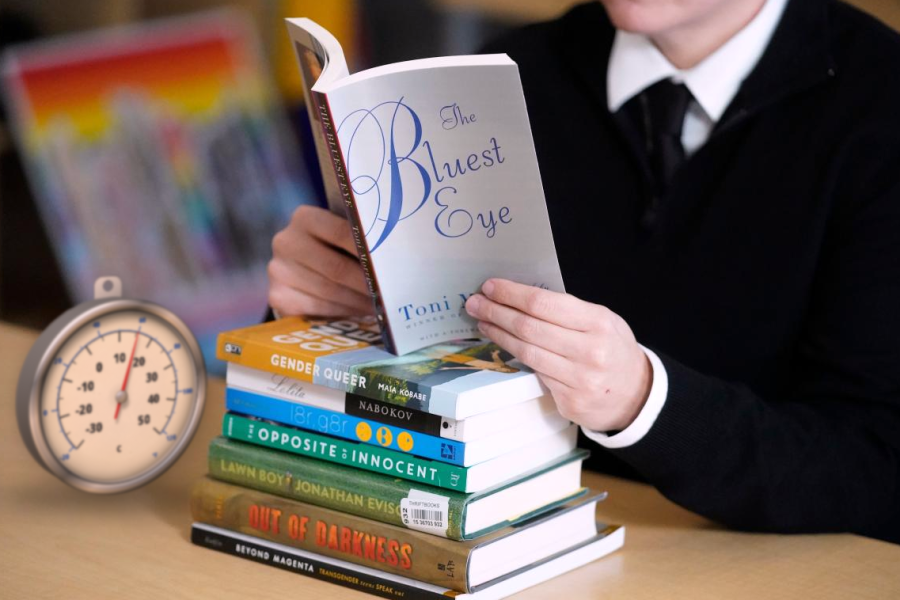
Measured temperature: 15 °C
